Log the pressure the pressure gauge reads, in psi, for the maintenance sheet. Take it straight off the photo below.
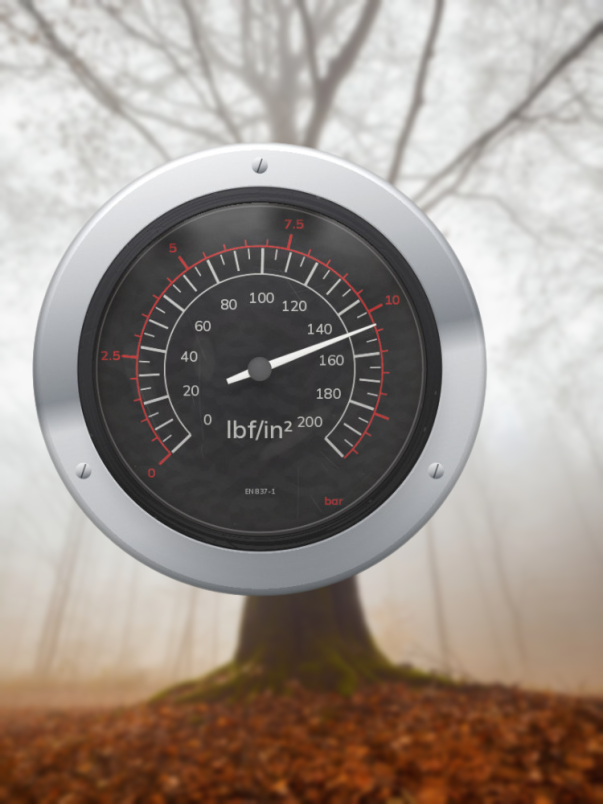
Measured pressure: 150 psi
